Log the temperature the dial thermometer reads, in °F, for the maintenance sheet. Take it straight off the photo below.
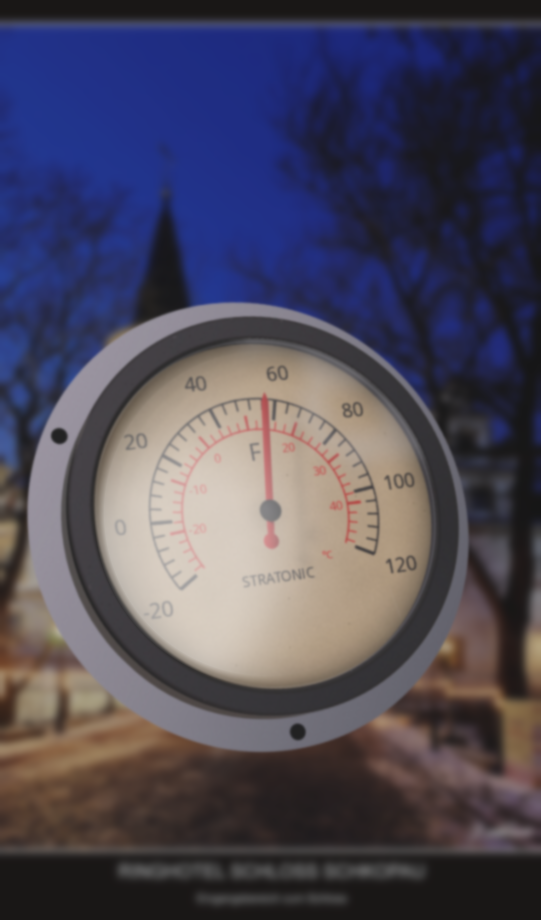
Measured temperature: 56 °F
